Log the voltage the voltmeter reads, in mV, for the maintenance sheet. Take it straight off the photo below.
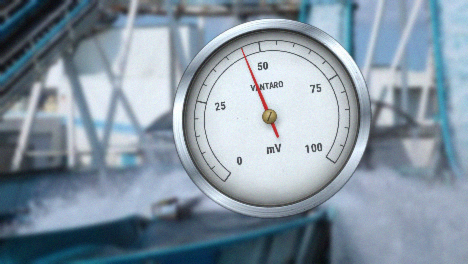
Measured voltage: 45 mV
